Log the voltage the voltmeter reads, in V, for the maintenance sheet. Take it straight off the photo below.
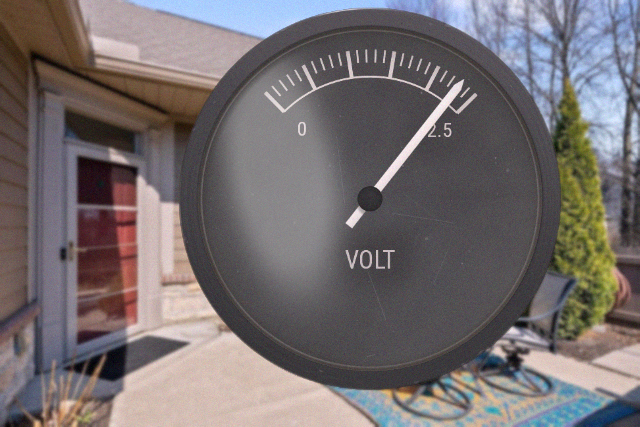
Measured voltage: 2.3 V
